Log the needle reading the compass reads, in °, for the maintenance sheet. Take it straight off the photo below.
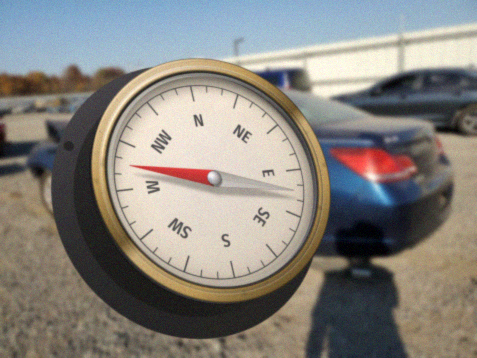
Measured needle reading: 285 °
